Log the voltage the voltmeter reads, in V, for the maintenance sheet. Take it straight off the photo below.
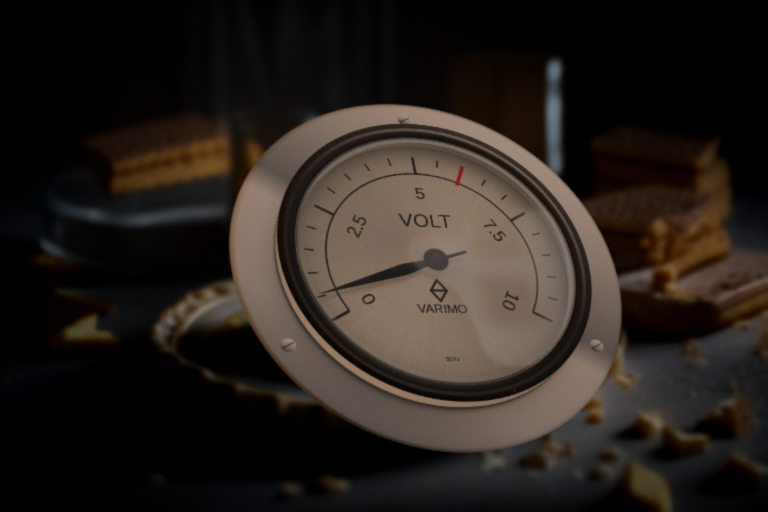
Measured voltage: 0.5 V
